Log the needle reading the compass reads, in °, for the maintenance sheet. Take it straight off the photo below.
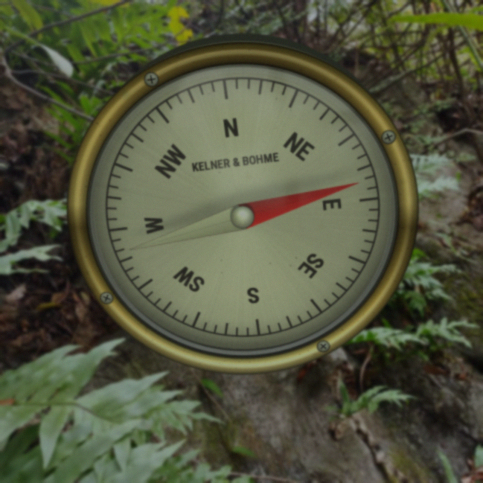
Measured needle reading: 80 °
